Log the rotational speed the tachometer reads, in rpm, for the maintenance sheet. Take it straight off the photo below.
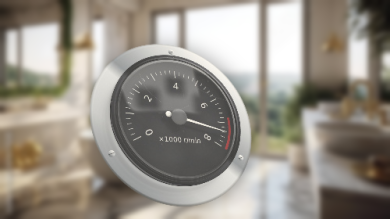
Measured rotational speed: 7400 rpm
